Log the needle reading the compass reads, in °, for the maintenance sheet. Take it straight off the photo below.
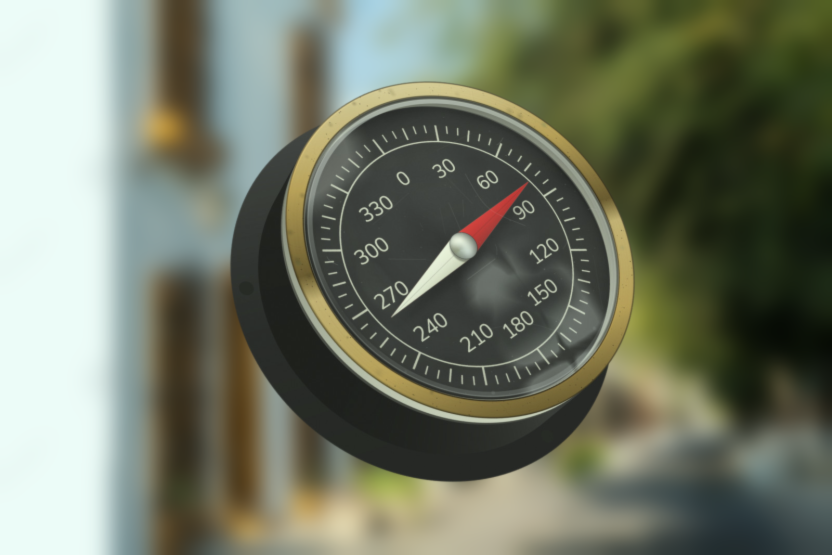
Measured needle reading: 80 °
